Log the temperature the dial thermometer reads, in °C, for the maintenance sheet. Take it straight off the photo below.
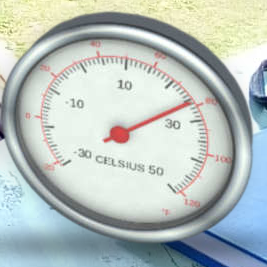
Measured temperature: 25 °C
